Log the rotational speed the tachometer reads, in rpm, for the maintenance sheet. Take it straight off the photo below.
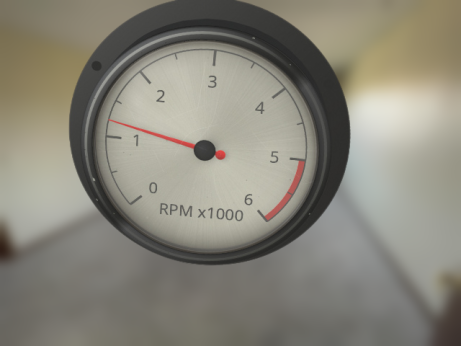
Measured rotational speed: 1250 rpm
